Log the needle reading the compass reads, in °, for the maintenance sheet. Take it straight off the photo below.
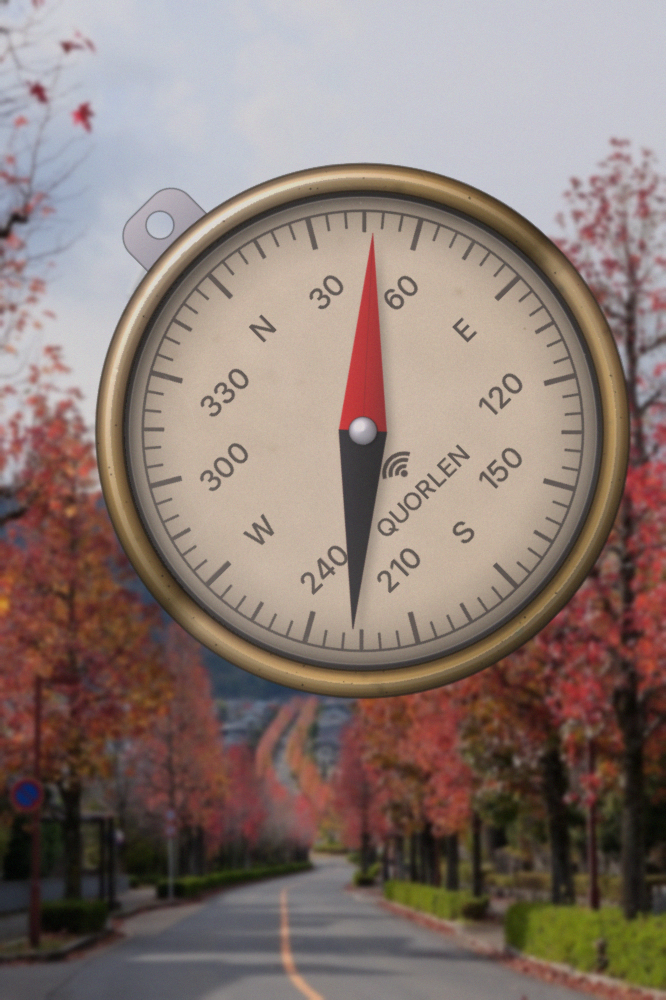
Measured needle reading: 47.5 °
